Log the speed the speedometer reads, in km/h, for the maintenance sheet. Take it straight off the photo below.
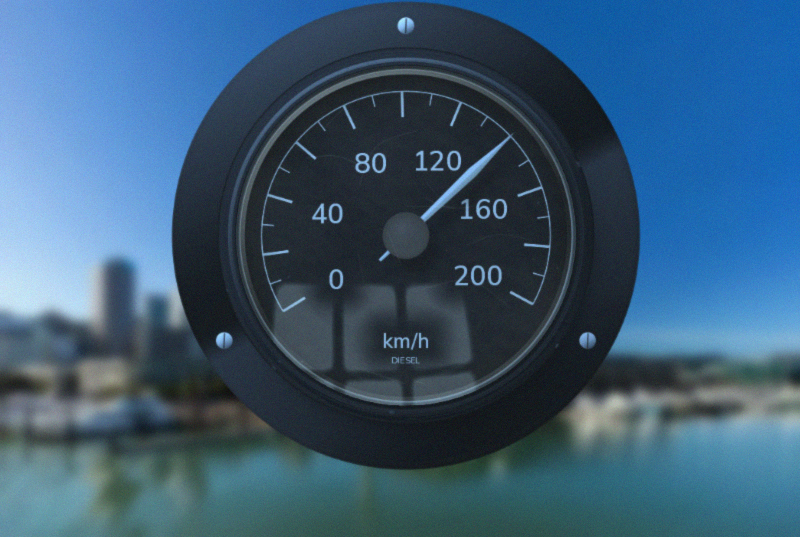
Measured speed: 140 km/h
